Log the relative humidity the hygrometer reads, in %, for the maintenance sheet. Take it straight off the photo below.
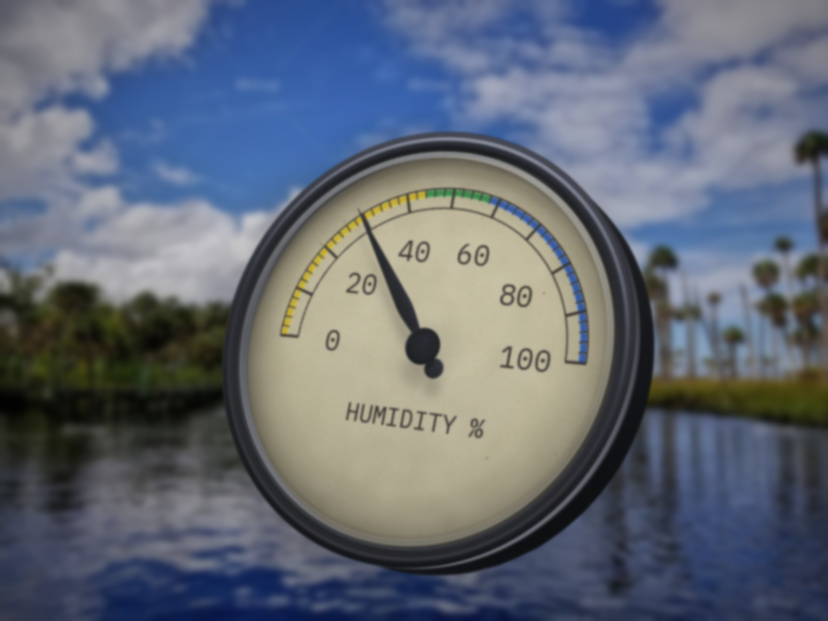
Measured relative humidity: 30 %
